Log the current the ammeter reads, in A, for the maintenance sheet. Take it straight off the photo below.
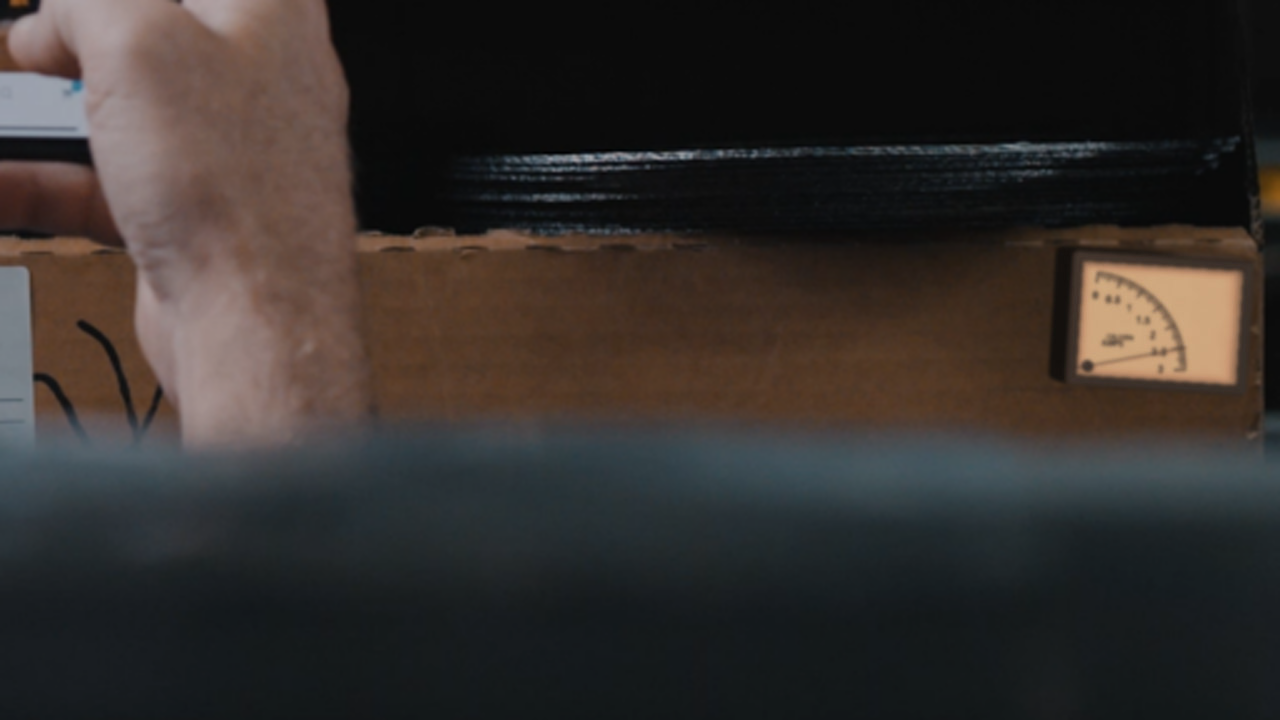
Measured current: 2.5 A
